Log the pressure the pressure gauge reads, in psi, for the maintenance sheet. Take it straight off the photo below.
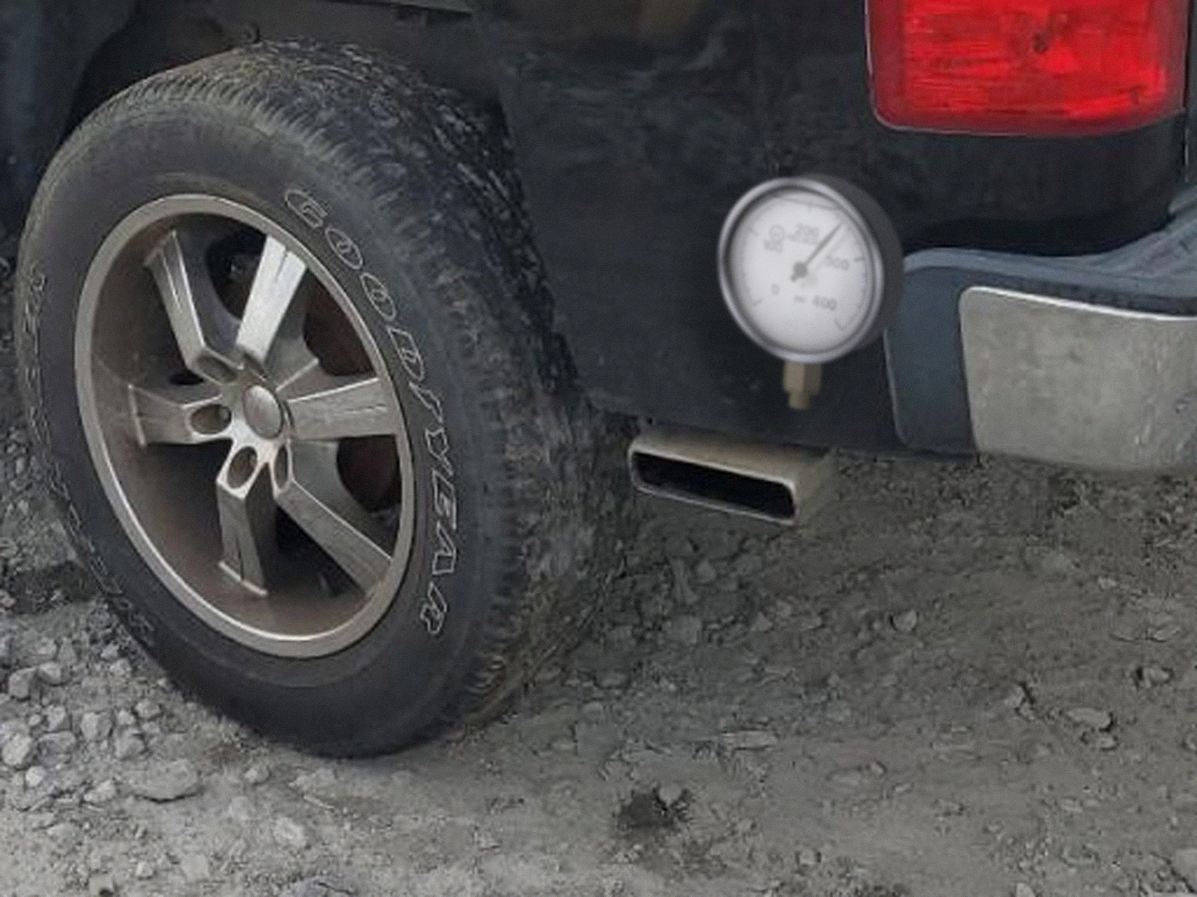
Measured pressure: 250 psi
